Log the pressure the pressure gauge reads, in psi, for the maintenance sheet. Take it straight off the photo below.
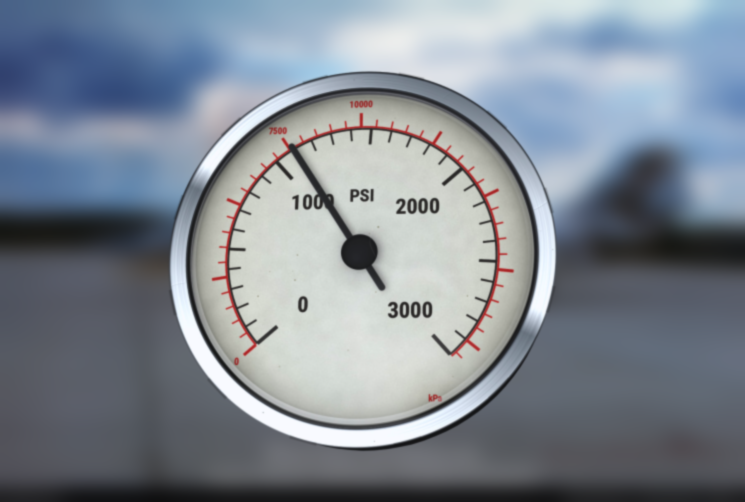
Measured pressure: 1100 psi
